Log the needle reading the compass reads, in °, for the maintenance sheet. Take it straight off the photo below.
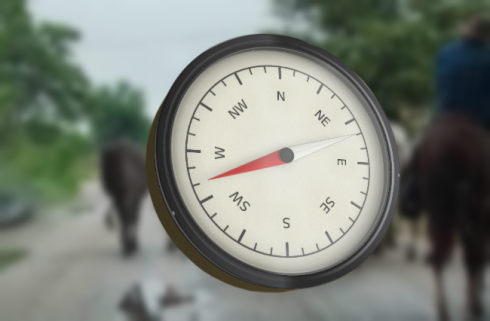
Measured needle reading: 250 °
